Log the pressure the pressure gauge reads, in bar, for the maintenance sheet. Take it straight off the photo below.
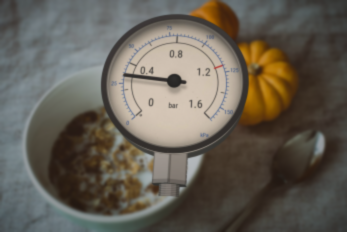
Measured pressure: 0.3 bar
